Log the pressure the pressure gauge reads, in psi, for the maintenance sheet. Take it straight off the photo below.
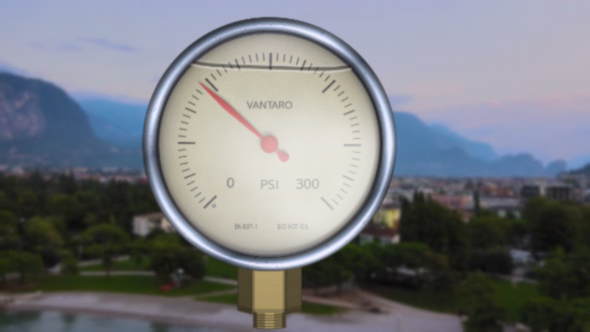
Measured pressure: 95 psi
